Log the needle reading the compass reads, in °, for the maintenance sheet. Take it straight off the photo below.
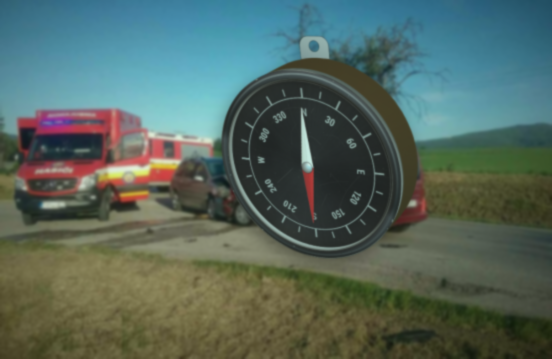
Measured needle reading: 180 °
